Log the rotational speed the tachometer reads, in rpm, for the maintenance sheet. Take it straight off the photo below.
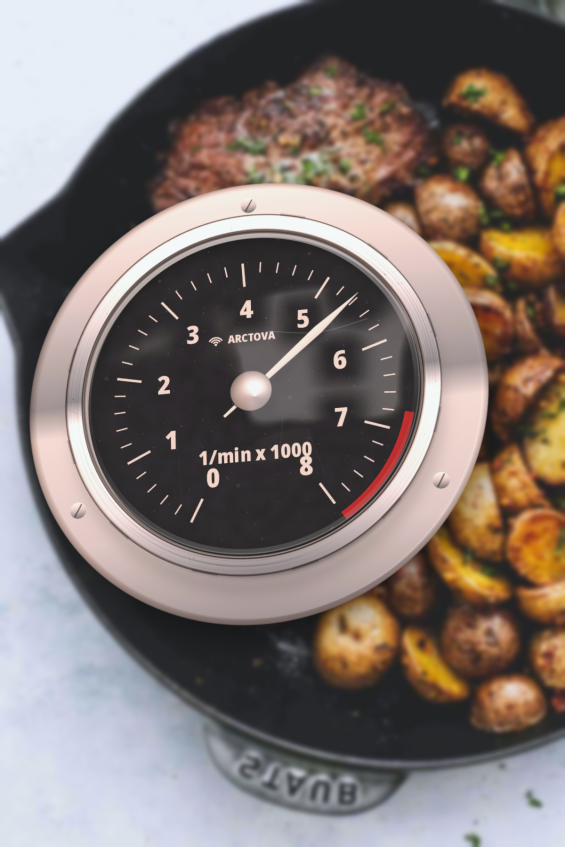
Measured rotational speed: 5400 rpm
